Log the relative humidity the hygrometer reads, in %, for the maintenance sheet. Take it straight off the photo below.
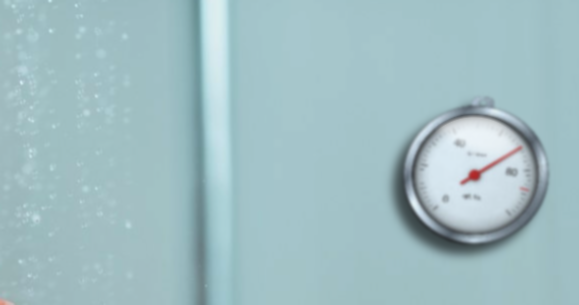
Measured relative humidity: 70 %
